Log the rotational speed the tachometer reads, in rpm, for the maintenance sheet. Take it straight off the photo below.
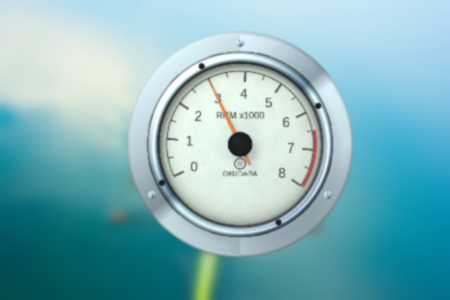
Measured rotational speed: 3000 rpm
